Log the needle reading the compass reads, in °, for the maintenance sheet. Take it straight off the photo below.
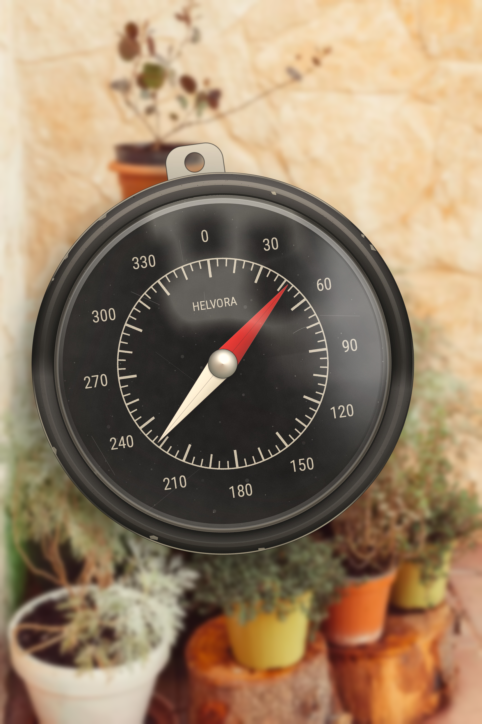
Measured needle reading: 47.5 °
